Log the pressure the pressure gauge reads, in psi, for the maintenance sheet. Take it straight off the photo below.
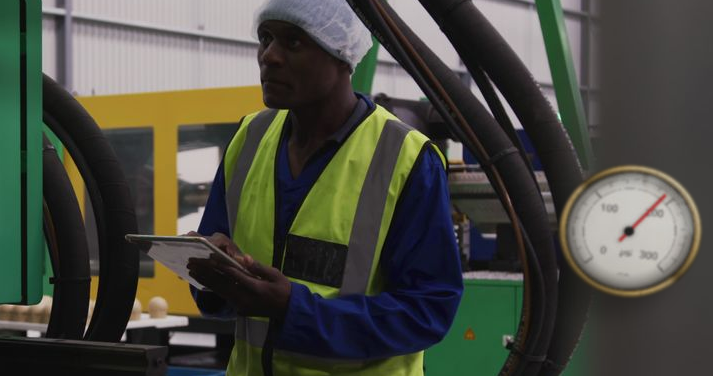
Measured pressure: 190 psi
